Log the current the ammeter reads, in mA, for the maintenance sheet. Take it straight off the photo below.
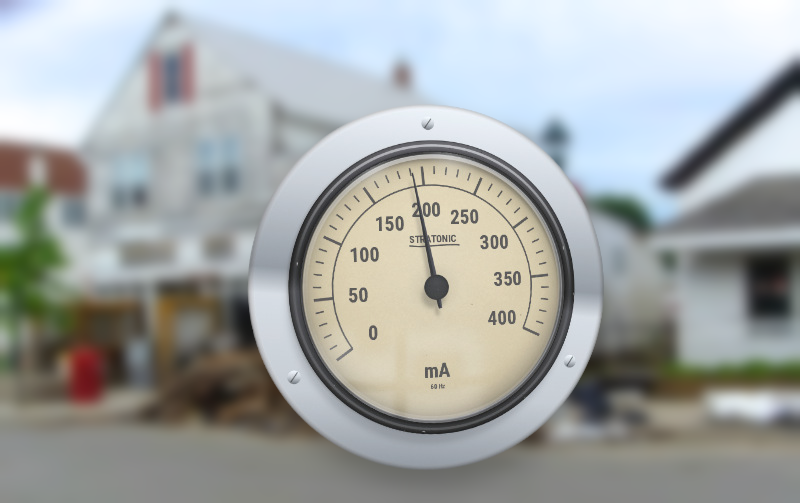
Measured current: 190 mA
